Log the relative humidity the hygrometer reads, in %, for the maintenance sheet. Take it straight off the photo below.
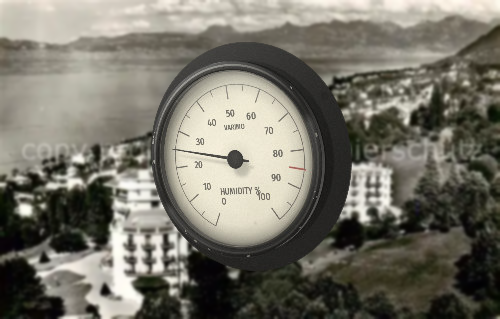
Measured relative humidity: 25 %
